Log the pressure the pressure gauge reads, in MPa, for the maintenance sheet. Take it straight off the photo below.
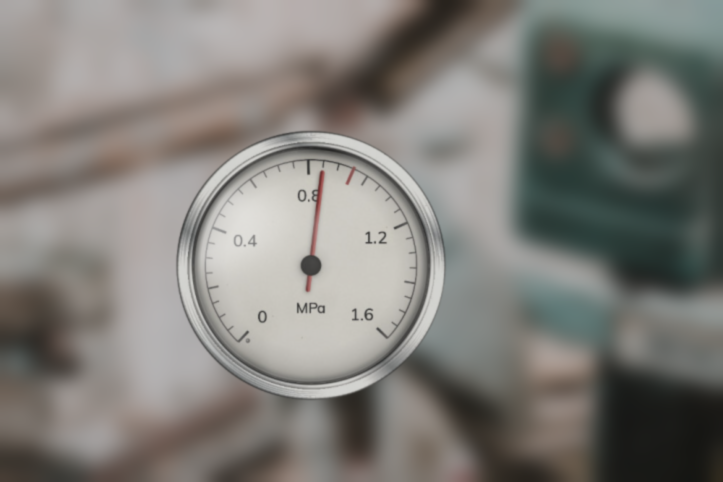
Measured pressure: 0.85 MPa
